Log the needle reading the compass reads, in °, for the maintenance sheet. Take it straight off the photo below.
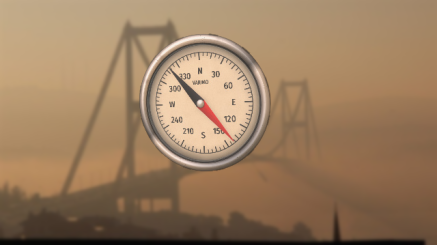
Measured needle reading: 140 °
